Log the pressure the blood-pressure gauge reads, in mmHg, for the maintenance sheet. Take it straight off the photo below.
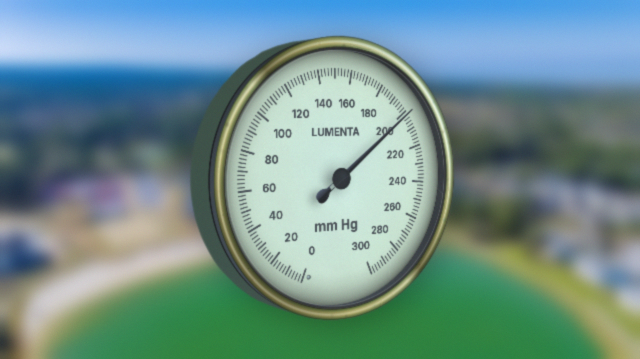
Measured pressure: 200 mmHg
